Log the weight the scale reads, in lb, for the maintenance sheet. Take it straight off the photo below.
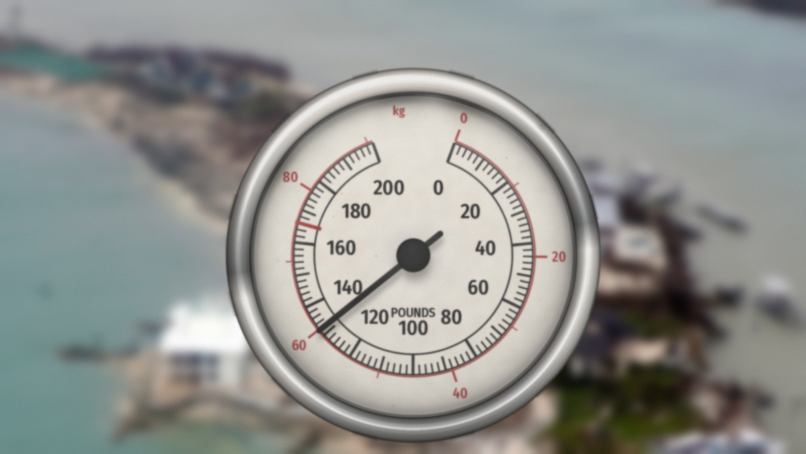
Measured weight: 132 lb
